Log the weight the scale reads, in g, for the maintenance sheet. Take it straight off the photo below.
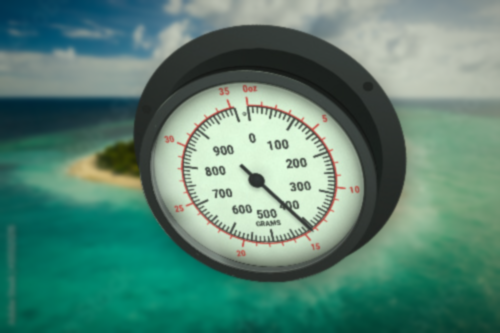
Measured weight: 400 g
